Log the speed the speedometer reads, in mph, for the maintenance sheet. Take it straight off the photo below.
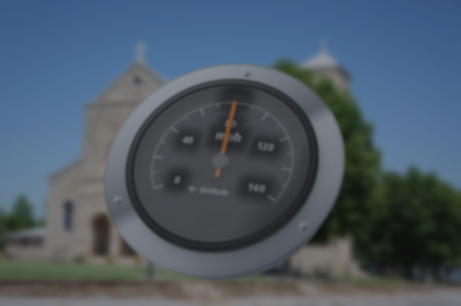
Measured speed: 80 mph
